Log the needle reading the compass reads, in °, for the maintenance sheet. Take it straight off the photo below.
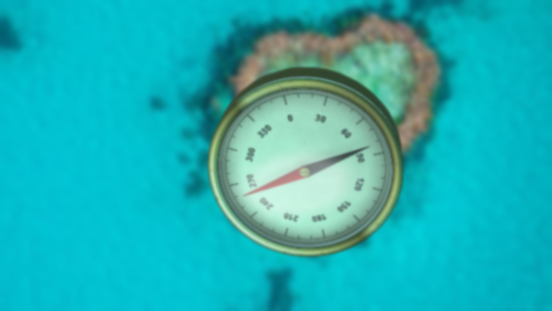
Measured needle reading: 260 °
